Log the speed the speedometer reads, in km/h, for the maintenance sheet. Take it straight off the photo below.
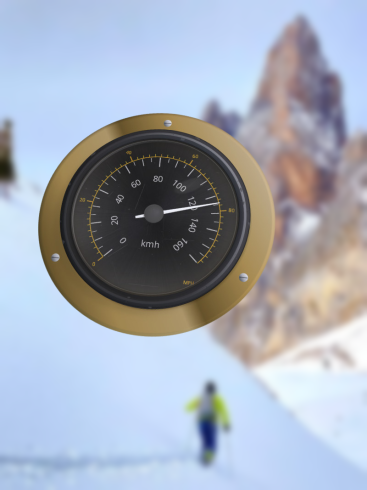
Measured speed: 125 km/h
